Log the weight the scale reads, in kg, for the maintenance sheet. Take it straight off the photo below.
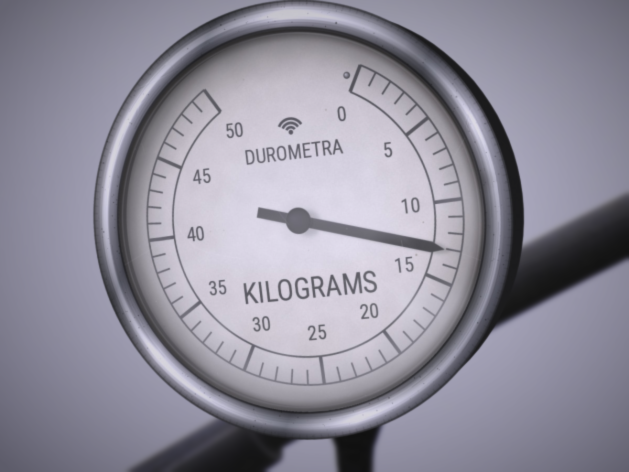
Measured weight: 13 kg
